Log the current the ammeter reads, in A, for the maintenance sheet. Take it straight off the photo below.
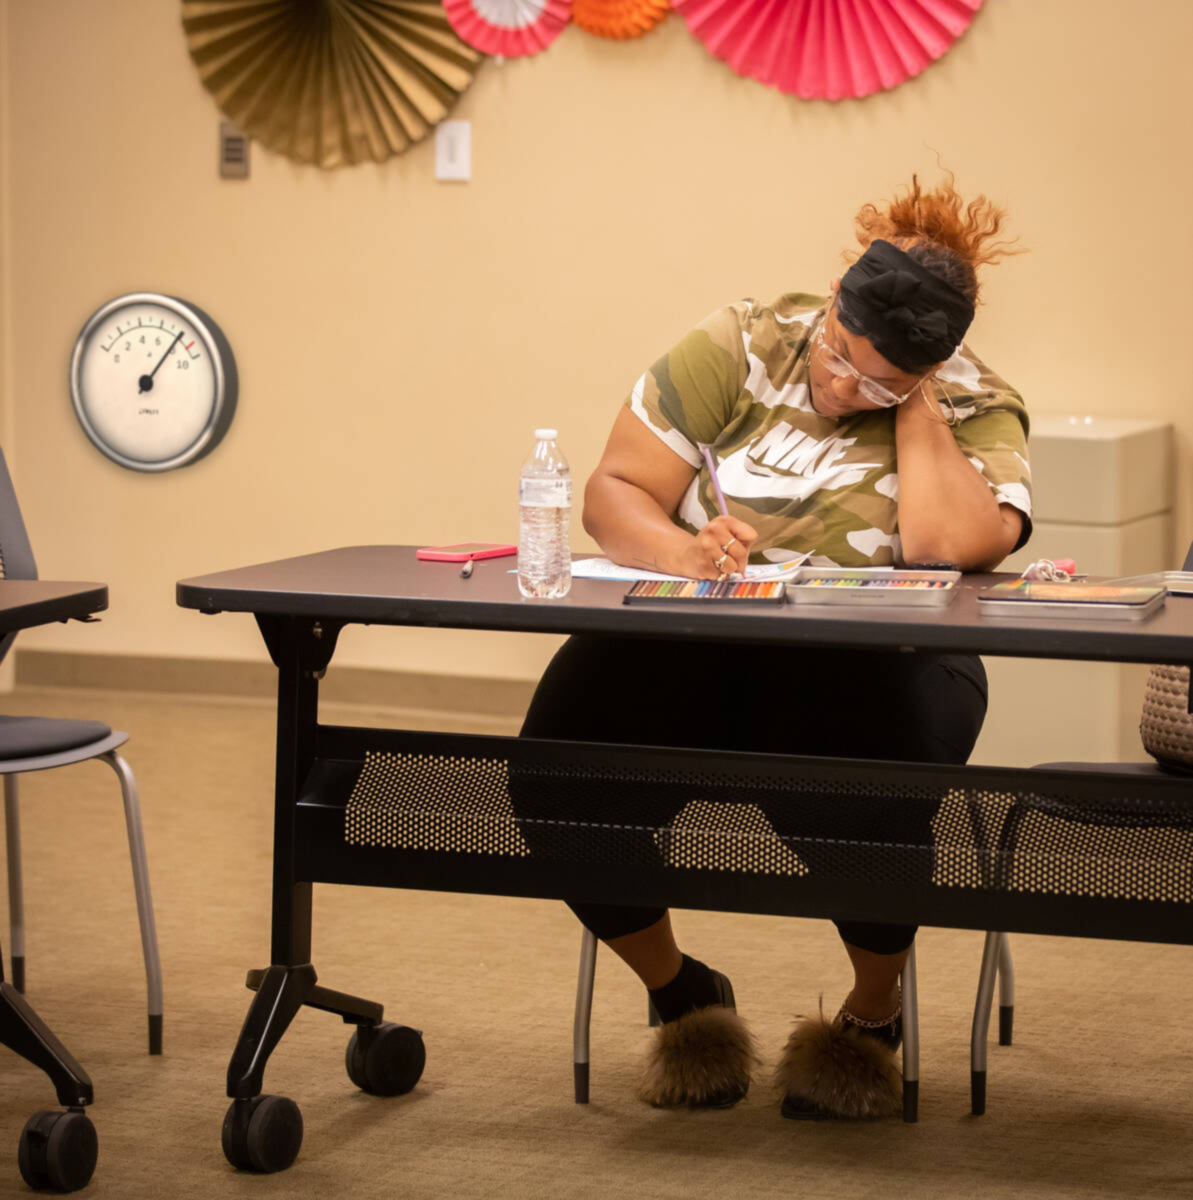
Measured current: 8 A
